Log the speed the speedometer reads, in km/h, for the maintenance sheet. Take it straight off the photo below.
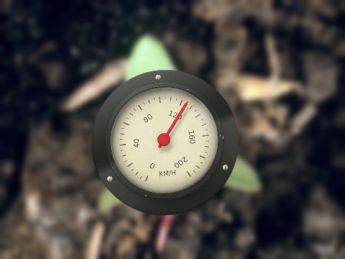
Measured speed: 125 km/h
